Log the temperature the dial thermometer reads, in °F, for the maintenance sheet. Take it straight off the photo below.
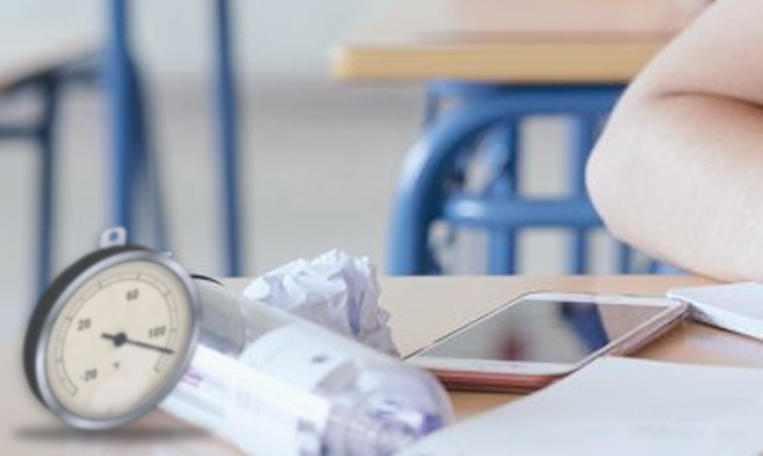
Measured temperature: 110 °F
